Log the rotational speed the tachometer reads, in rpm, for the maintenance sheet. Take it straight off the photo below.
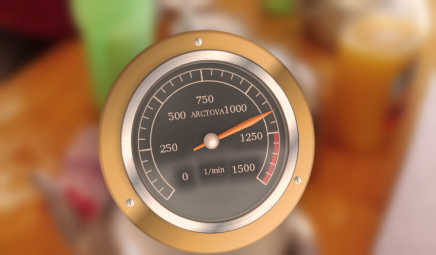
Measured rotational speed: 1150 rpm
